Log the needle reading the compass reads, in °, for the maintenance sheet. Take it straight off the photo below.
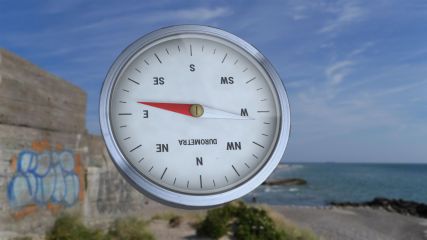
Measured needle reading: 100 °
